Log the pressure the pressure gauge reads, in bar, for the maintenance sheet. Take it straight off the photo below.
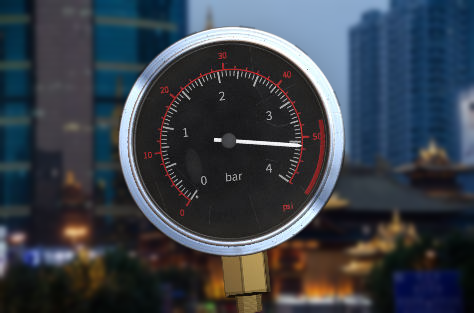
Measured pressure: 3.55 bar
